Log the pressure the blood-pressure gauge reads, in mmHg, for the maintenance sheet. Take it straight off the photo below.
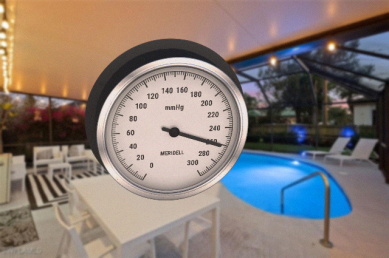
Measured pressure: 260 mmHg
